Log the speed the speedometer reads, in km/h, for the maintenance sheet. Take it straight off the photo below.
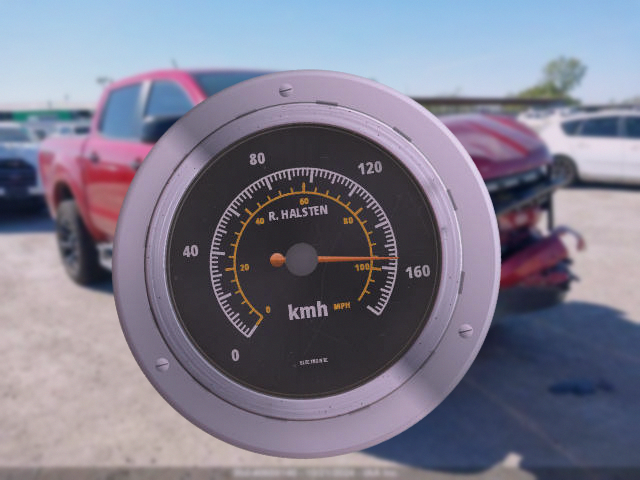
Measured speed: 156 km/h
